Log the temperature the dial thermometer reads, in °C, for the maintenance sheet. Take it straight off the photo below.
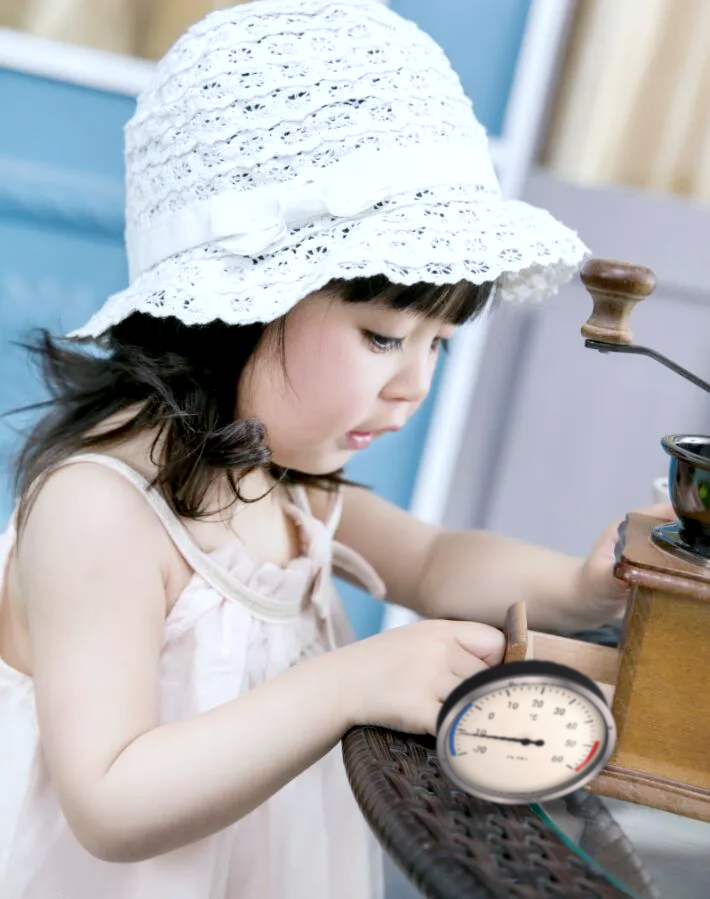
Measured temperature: -10 °C
